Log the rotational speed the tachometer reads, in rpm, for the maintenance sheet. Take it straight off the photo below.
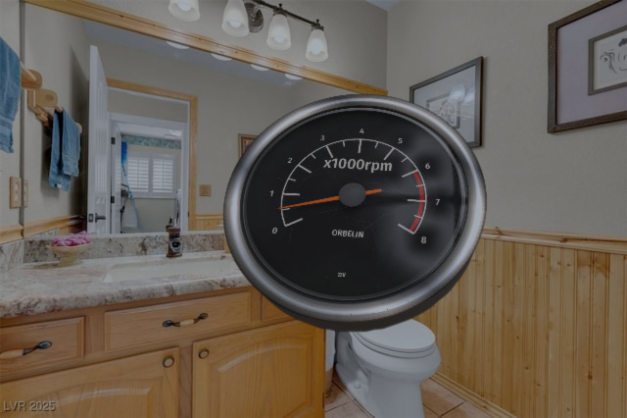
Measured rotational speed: 500 rpm
